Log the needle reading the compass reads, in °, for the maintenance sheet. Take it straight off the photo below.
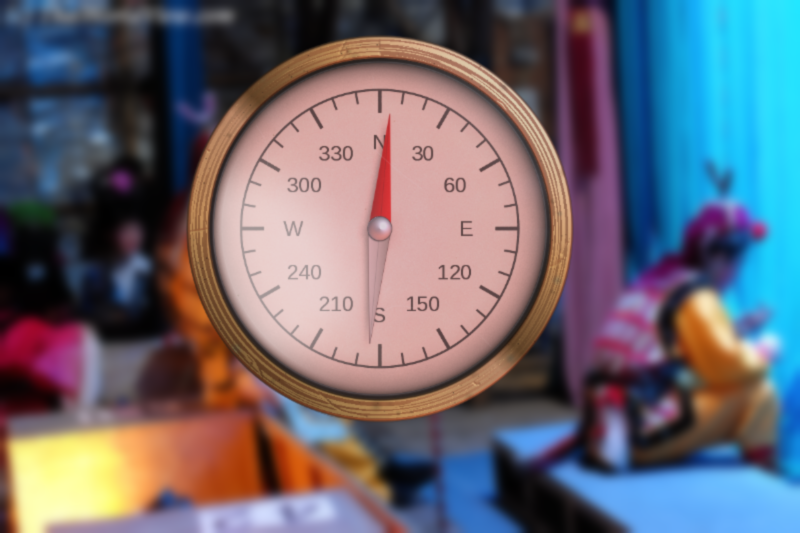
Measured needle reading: 5 °
